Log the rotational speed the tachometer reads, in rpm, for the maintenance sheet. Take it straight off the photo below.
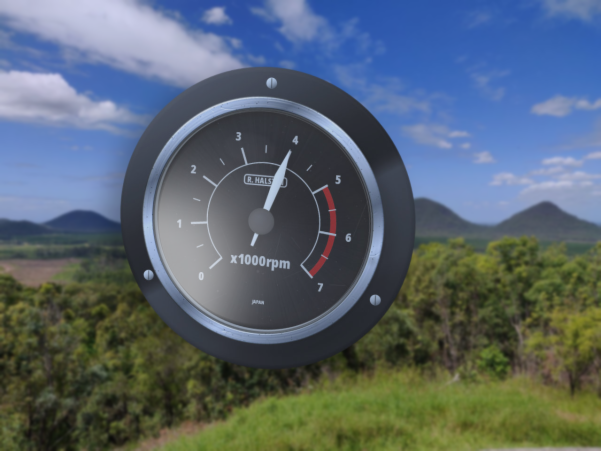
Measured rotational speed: 4000 rpm
